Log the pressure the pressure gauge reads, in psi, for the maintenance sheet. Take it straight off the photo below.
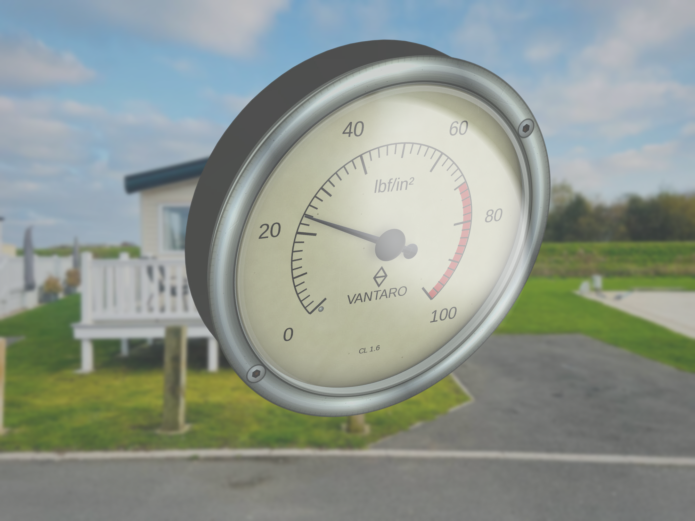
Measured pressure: 24 psi
